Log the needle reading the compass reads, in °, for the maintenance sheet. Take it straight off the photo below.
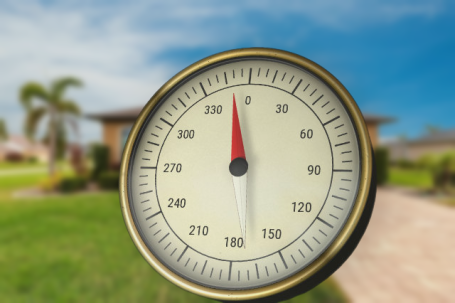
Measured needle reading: 350 °
